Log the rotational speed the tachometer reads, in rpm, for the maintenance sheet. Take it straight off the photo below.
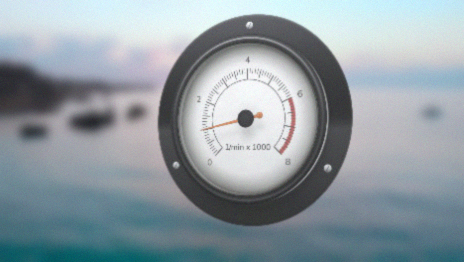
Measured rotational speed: 1000 rpm
